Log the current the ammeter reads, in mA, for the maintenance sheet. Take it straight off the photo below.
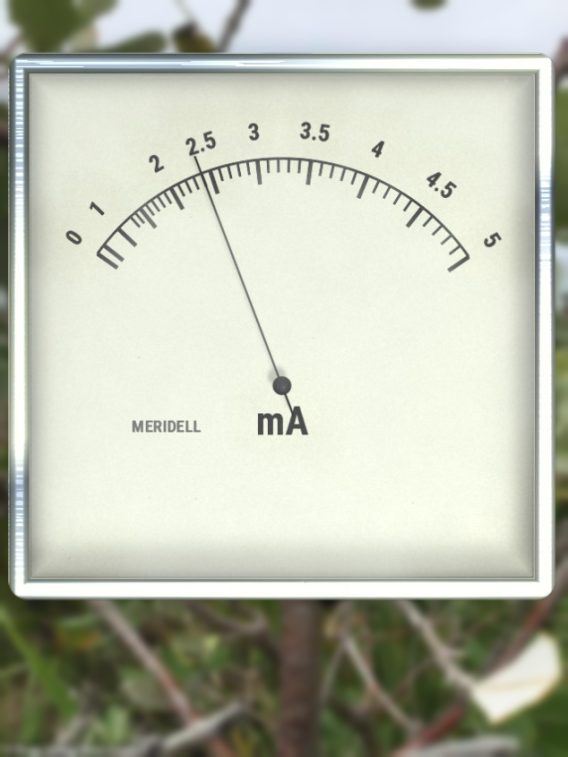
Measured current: 2.4 mA
